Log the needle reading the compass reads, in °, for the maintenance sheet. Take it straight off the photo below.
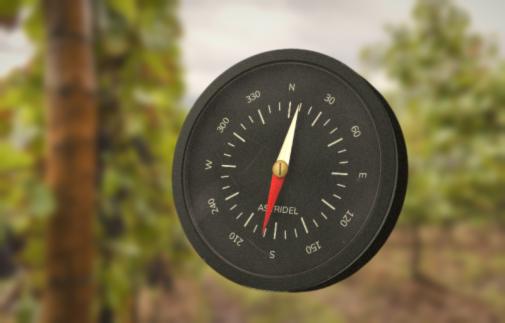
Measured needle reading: 190 °
